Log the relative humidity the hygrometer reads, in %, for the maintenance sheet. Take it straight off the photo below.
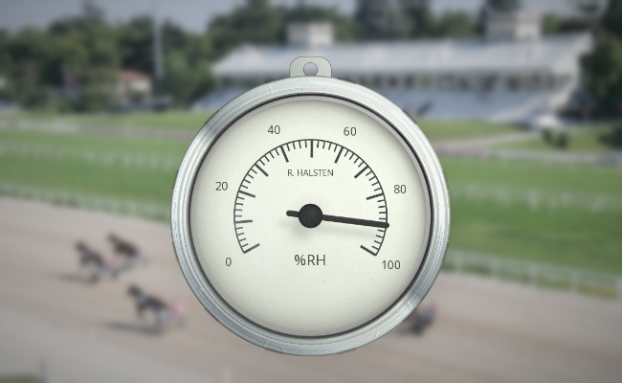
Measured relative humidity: 90 %
